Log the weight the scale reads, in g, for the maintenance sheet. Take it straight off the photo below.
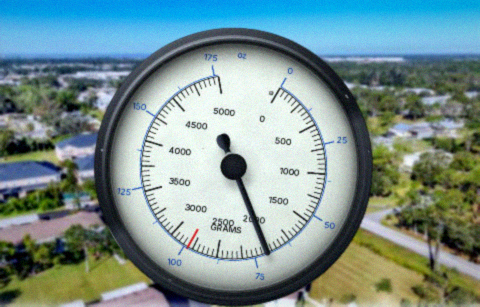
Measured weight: 2000 g
